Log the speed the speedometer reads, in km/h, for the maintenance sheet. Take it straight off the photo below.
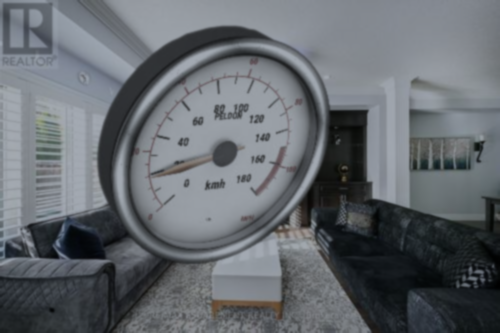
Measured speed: 20 km/h
